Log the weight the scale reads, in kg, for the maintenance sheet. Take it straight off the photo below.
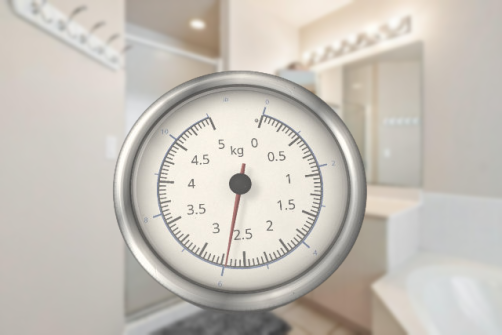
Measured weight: 2.7 kg
